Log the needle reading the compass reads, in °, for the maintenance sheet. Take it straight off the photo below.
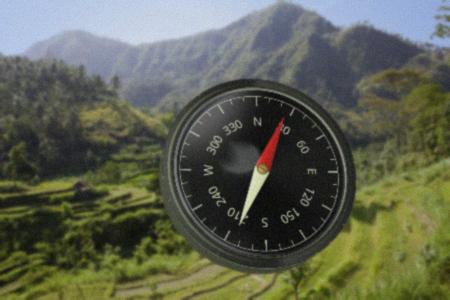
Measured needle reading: 25 °
